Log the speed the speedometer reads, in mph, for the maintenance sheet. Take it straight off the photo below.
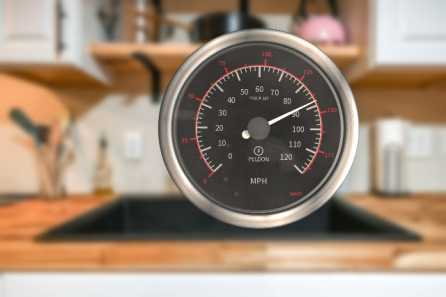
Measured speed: 88 mph
